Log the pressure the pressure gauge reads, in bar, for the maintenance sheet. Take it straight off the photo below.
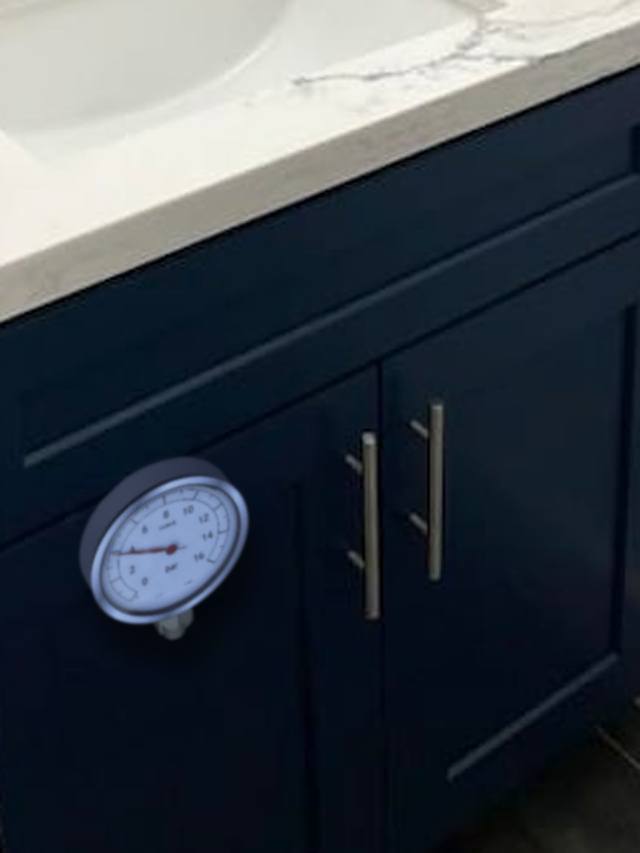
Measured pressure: 4 bar
